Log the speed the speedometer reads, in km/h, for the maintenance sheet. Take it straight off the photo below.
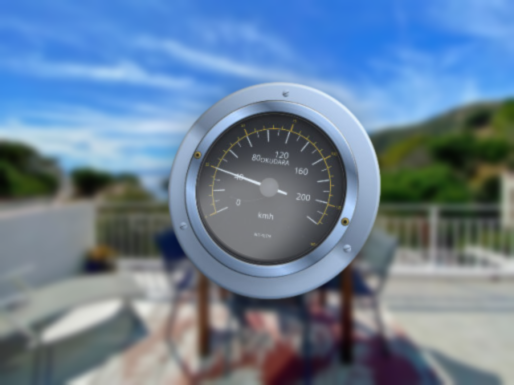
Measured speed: 40 km/h
